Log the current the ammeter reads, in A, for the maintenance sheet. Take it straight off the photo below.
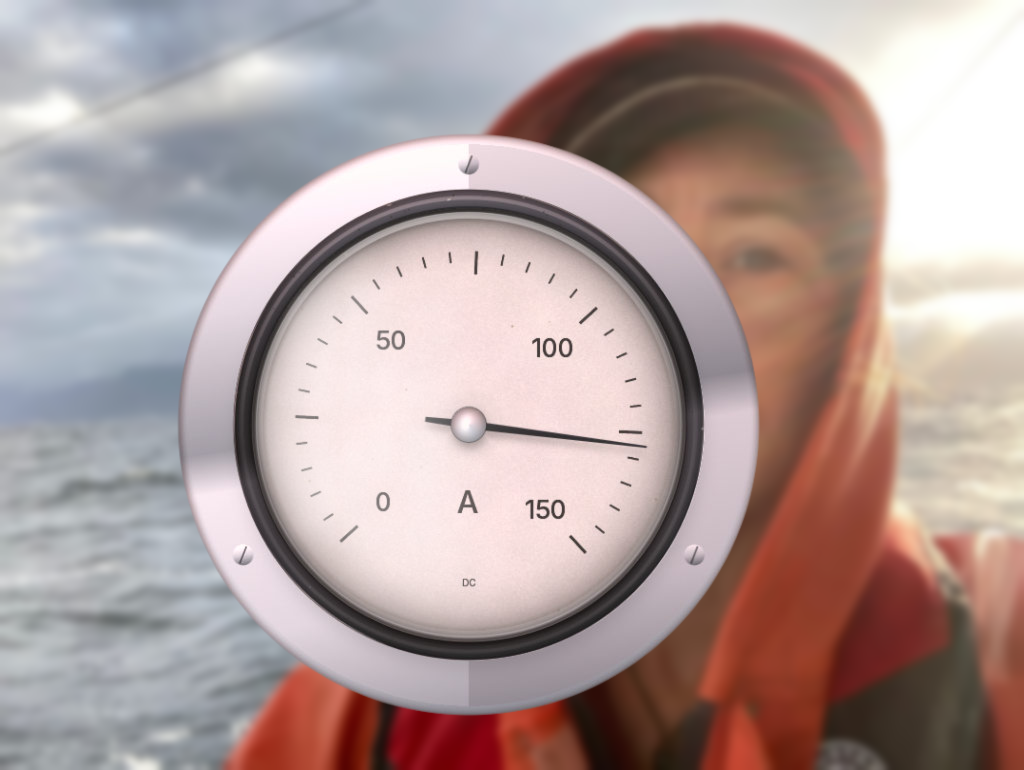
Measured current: 127.5 A
